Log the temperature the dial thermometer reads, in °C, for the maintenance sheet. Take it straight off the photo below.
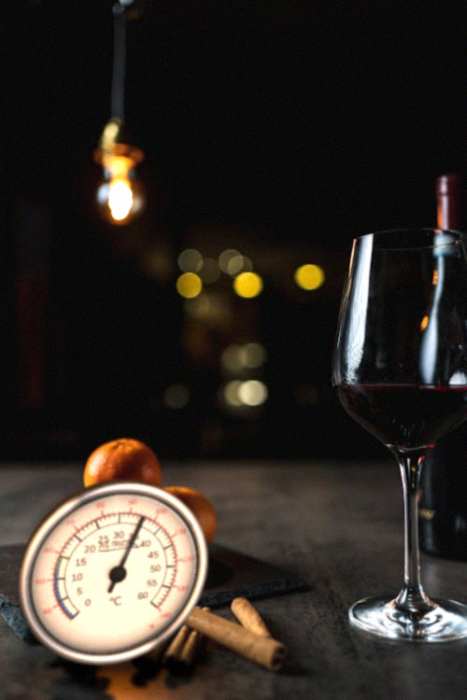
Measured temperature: 35 °C
